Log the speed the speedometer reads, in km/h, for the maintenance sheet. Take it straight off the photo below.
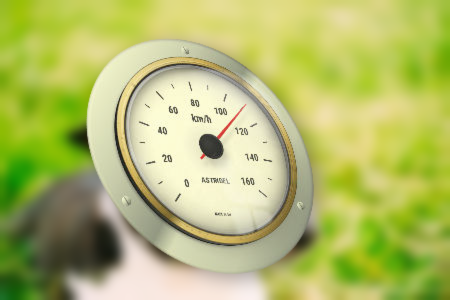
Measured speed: 110 km/h
